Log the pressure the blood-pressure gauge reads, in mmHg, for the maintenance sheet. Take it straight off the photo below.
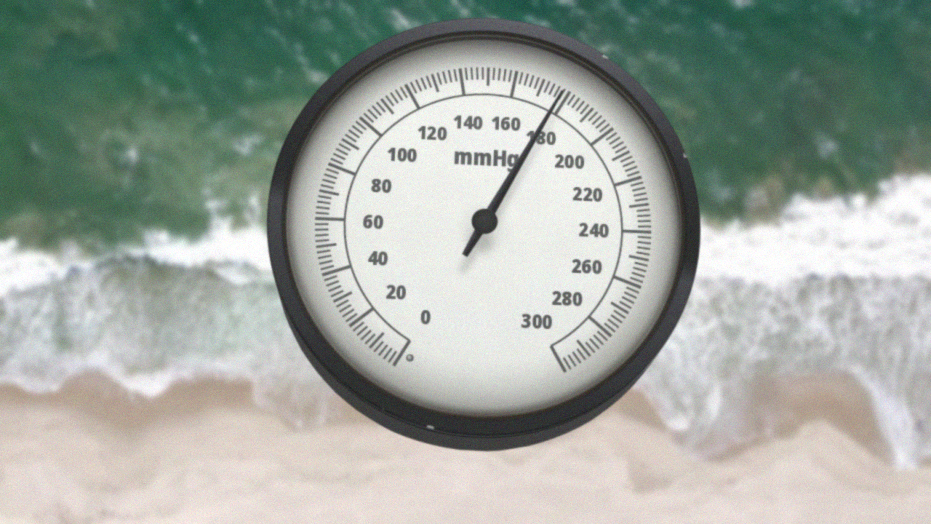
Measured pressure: 178 mmHg
